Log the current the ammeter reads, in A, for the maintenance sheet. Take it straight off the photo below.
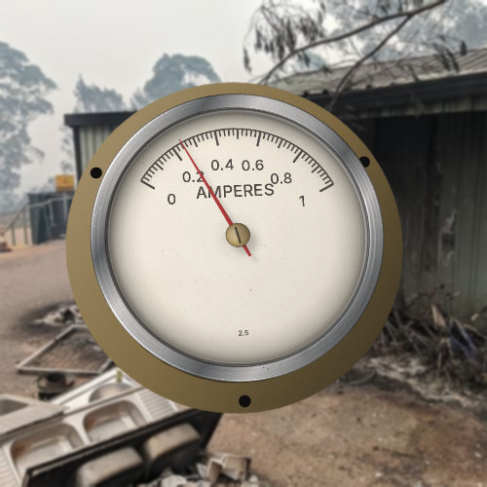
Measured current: 0.24 A
